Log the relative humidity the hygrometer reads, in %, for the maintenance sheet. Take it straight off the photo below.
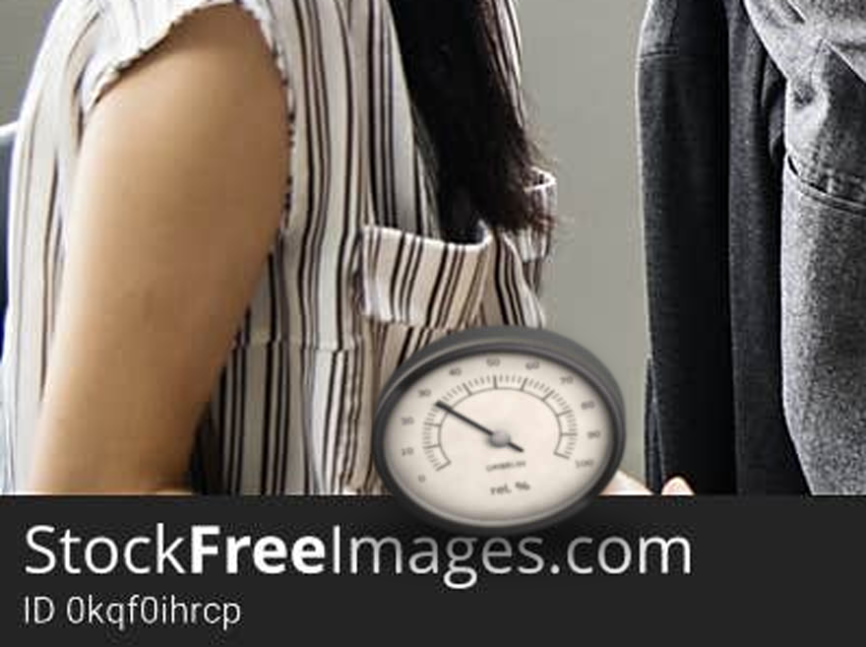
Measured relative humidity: 30 %
